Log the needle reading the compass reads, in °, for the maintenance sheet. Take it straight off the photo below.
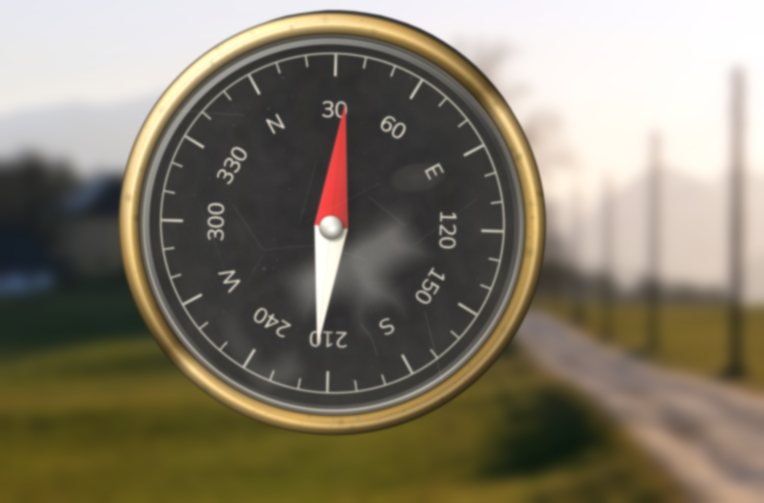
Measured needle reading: 35 °
